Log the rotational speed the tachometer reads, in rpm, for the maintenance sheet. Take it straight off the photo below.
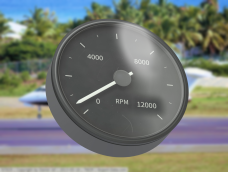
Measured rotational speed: 500 rpm
